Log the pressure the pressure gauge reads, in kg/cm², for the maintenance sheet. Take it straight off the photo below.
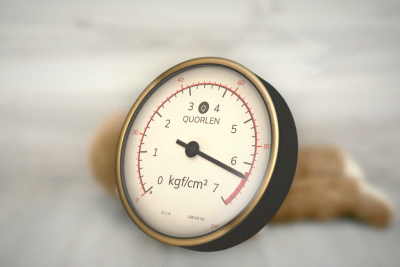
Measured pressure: 6.3 kg/cm²
